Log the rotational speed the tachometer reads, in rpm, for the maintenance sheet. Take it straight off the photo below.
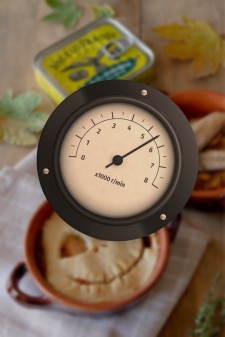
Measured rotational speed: 5500 rpm
